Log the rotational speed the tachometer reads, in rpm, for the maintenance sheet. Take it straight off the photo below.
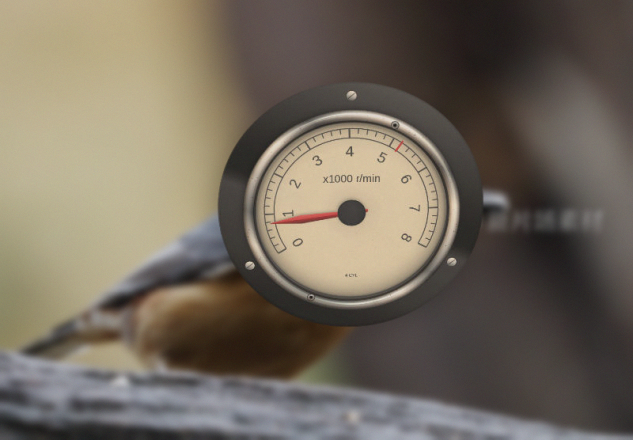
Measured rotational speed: 800 rpm
